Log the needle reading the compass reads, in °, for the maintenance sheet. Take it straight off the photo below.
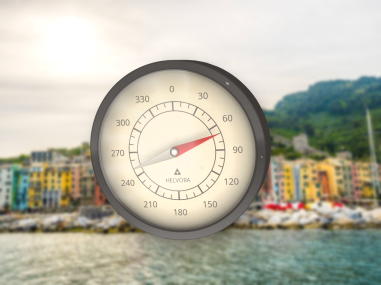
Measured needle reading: 70 °
